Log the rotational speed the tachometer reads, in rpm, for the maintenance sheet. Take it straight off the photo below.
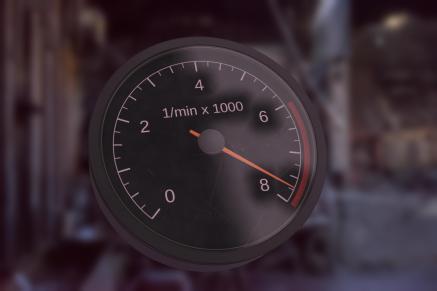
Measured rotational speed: 7750 rpm
